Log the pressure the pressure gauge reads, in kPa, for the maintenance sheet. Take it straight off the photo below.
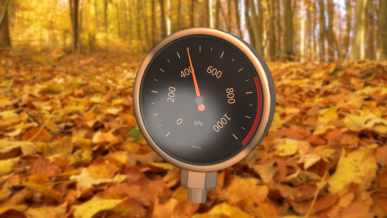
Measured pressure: 450 kPa
